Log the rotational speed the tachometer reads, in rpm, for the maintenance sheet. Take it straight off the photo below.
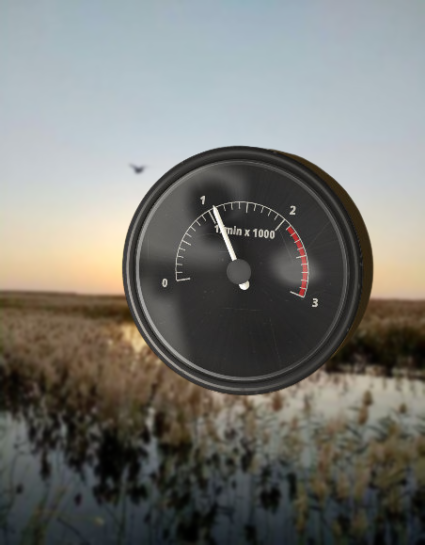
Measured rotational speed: 1100 rpm
